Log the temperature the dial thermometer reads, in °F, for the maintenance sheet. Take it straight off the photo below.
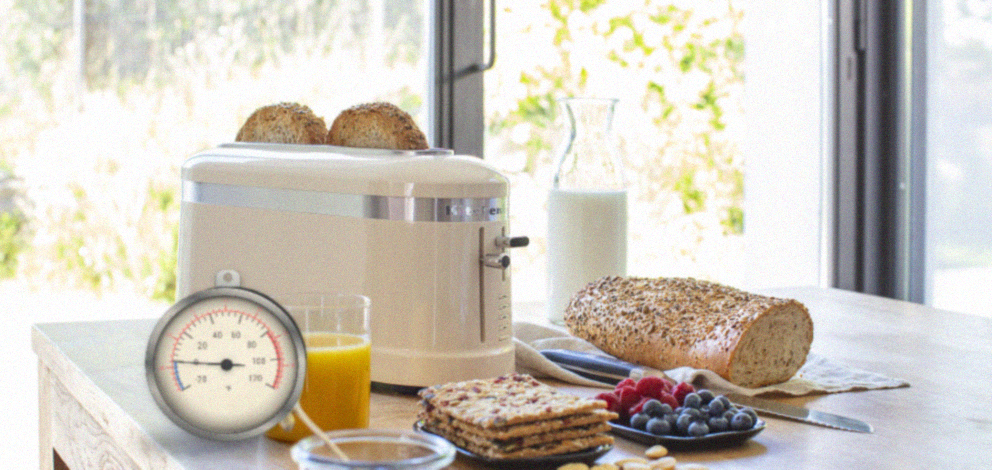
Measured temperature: 0 °F
